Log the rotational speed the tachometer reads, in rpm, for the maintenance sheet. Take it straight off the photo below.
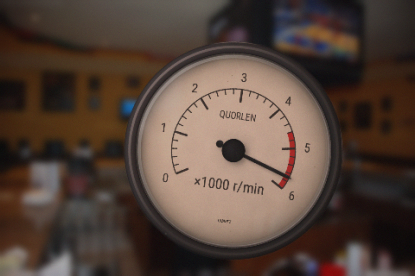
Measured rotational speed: 5700 rpm
